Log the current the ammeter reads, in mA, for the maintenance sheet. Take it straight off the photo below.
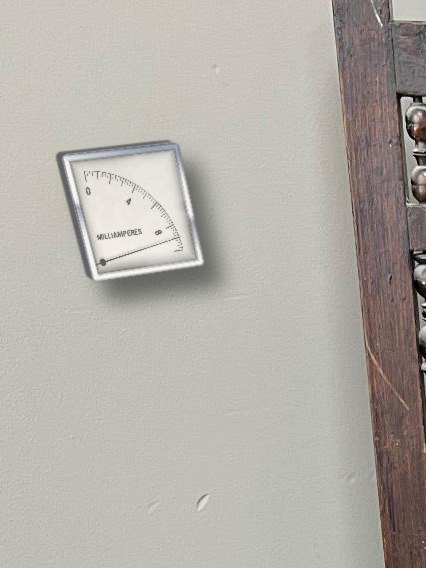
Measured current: 9 mA
